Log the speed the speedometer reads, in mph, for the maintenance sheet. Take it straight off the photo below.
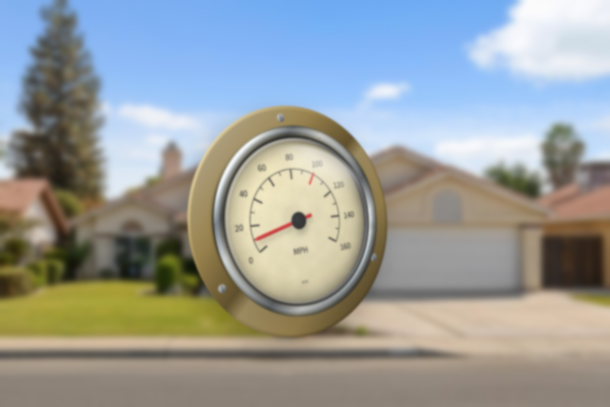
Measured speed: 10 mph
